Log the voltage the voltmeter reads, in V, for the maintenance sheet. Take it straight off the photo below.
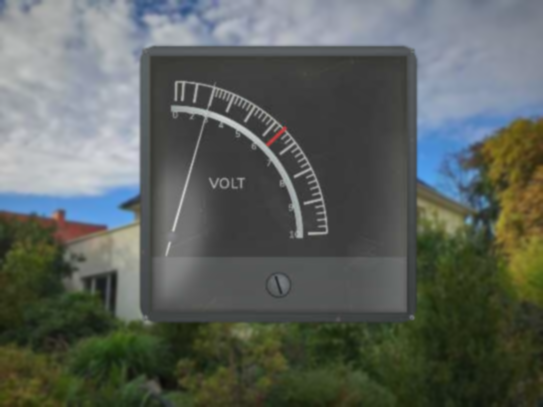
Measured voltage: 3 V
